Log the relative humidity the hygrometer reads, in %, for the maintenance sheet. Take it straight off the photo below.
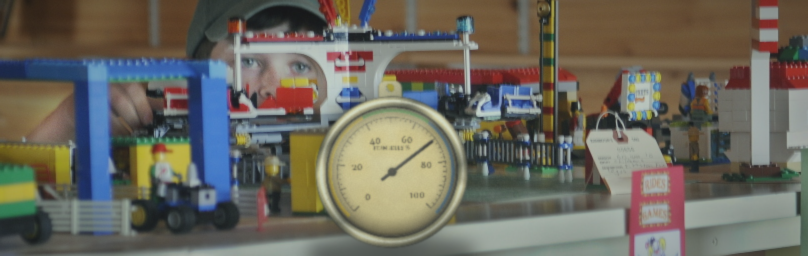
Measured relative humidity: 70 %
